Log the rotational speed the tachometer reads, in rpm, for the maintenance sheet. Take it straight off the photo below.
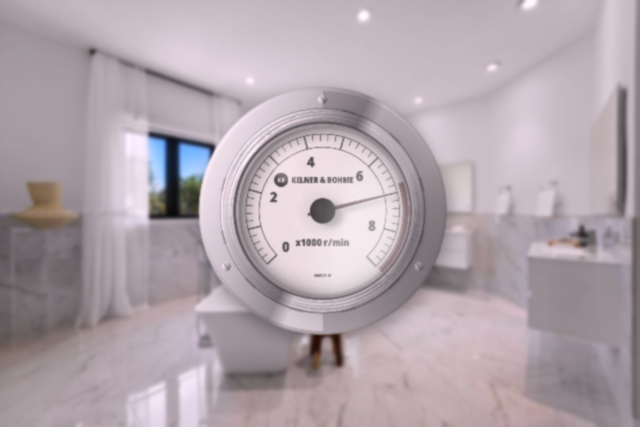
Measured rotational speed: 7000 rpm
